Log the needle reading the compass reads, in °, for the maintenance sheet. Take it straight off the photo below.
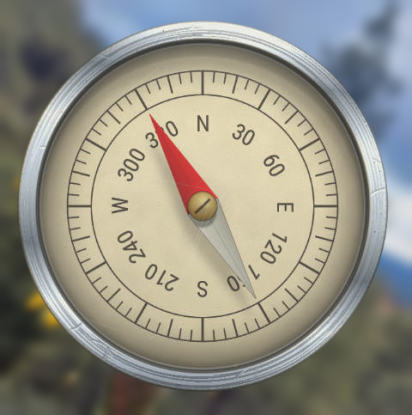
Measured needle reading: 330 °
